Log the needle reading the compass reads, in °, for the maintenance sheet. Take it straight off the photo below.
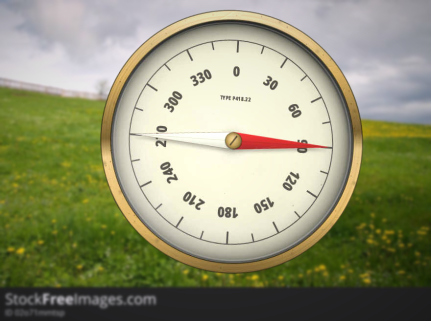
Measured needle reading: 90 °
